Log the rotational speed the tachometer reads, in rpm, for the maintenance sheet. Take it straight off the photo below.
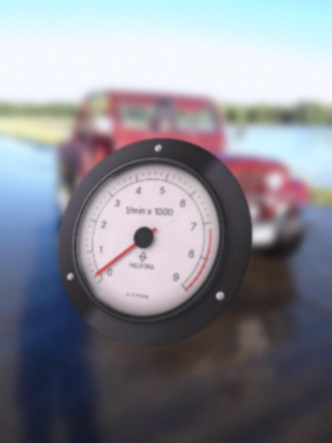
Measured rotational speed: 200 rpm
